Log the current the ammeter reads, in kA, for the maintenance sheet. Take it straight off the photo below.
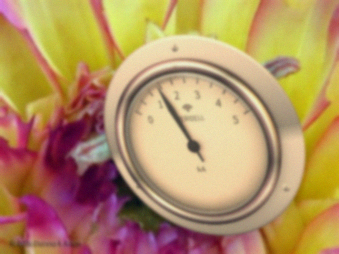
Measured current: 1.5 kA
